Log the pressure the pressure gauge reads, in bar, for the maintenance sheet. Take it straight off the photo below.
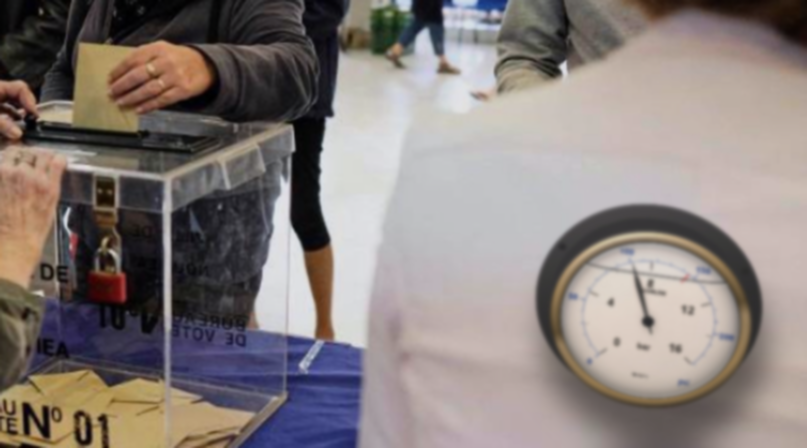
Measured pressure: 7 bar
